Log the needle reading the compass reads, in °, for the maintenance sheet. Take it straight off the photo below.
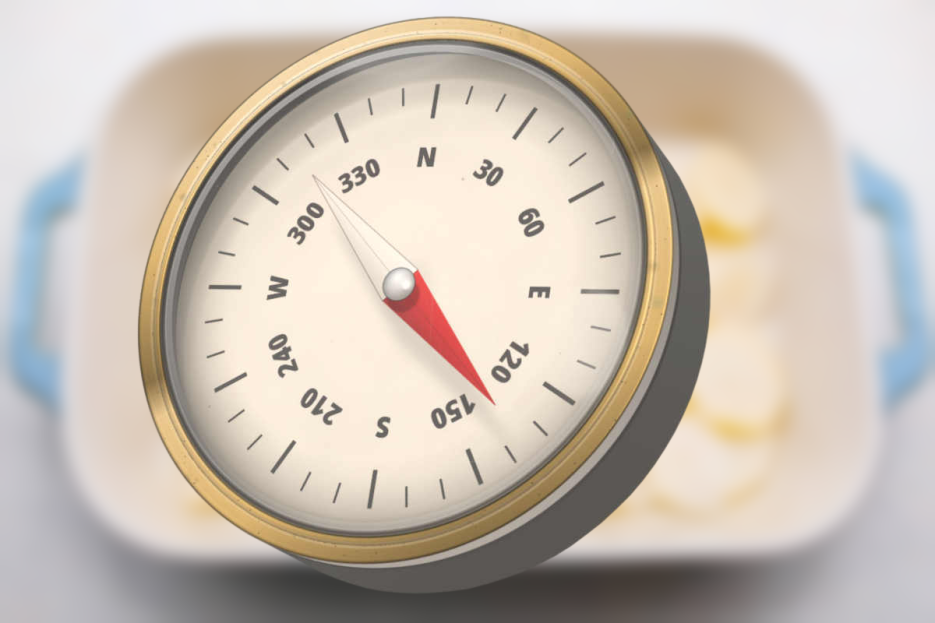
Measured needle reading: 135 °
